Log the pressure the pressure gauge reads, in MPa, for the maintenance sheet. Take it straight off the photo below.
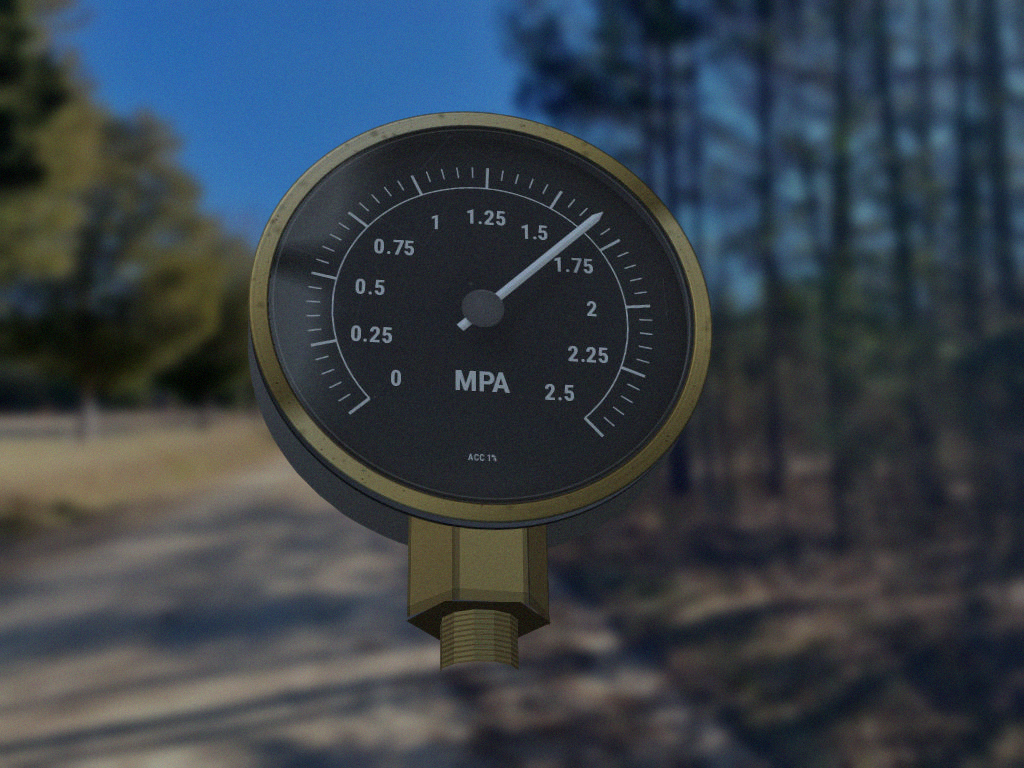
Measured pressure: 1.65 MPa
